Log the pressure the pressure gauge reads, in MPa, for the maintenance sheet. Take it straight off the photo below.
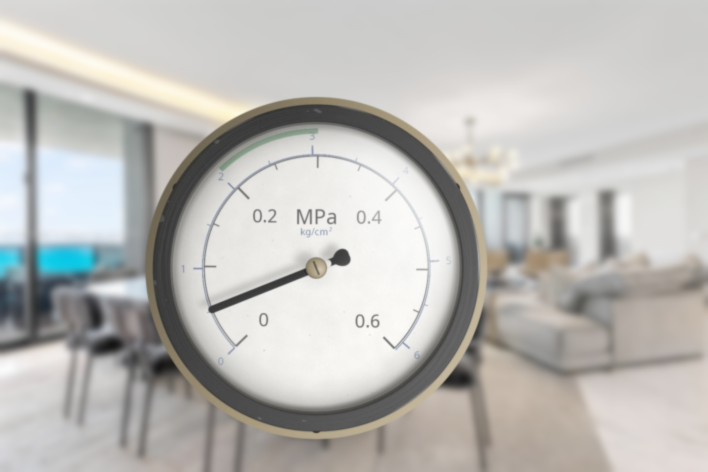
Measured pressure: 0.05 MPa
